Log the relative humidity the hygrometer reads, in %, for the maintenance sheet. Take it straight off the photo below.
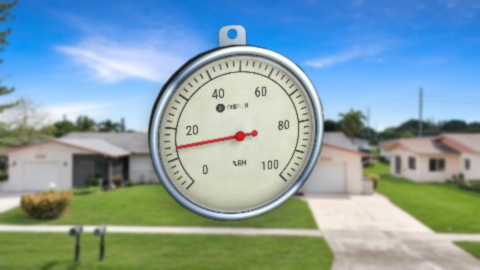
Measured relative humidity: 14 %
